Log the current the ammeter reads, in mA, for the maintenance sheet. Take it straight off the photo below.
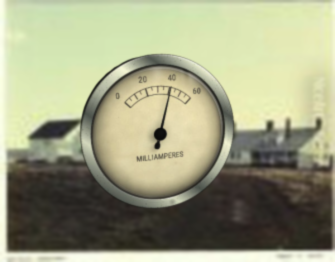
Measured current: 40 mA
